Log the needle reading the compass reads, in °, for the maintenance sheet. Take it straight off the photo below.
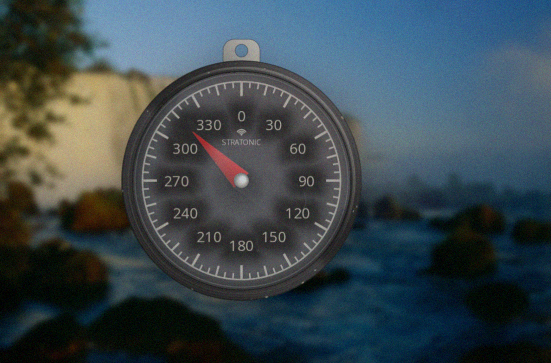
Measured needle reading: 315 °
